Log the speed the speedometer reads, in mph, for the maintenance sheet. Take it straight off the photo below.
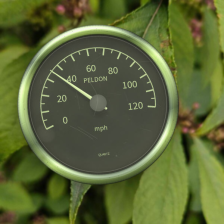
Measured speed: 35 mph
